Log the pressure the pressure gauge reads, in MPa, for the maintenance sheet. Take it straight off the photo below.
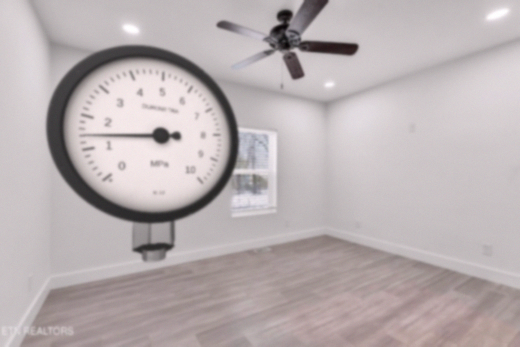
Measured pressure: 1.4 MPa
